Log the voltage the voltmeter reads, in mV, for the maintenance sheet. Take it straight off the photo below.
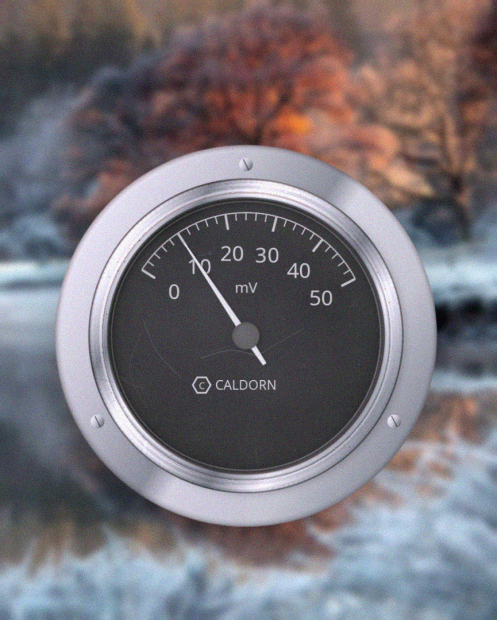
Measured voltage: 10 mV
